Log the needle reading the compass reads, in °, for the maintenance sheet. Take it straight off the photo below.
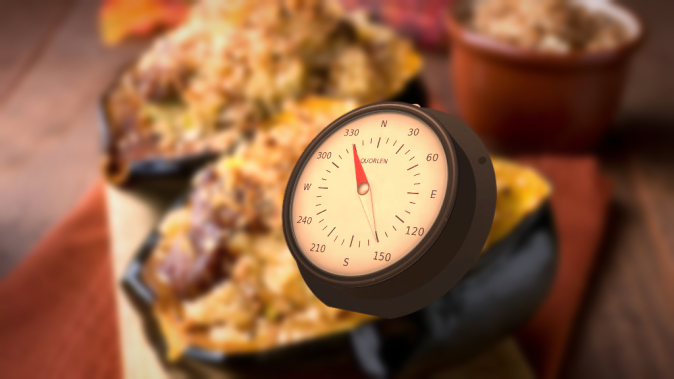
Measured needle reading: 330 °
